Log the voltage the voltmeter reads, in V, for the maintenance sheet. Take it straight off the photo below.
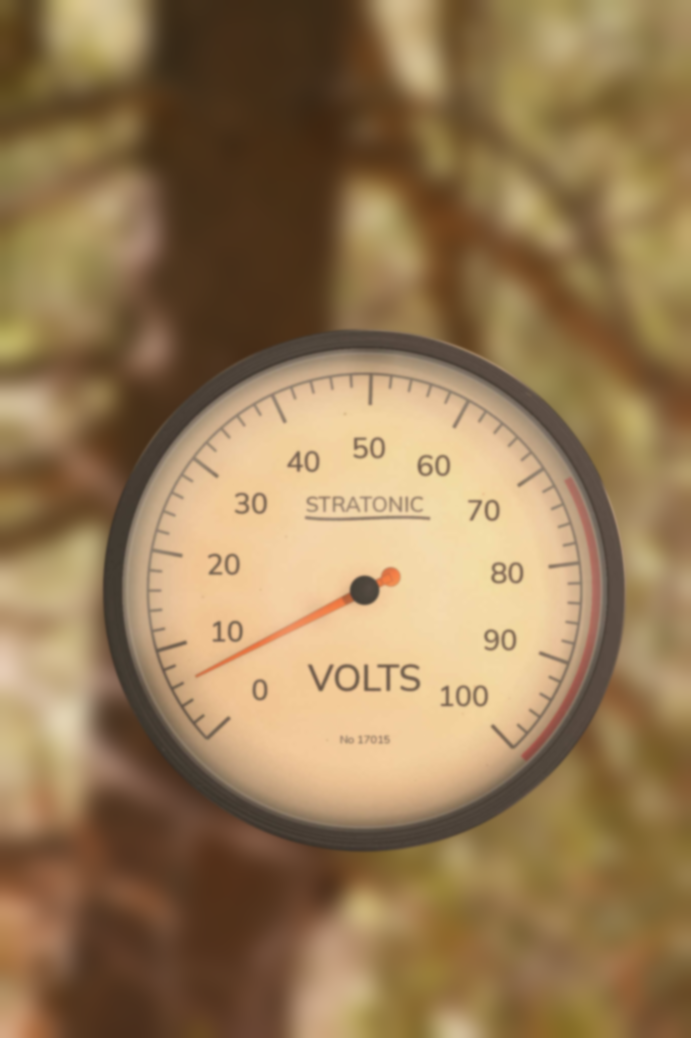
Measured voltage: 6 V
